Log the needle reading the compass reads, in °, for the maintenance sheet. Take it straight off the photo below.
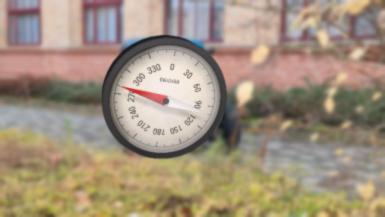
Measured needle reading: 280 °
